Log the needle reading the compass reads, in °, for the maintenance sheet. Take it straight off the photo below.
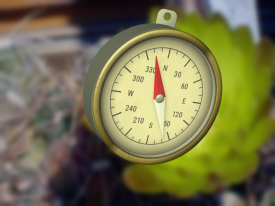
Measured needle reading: 340 °
